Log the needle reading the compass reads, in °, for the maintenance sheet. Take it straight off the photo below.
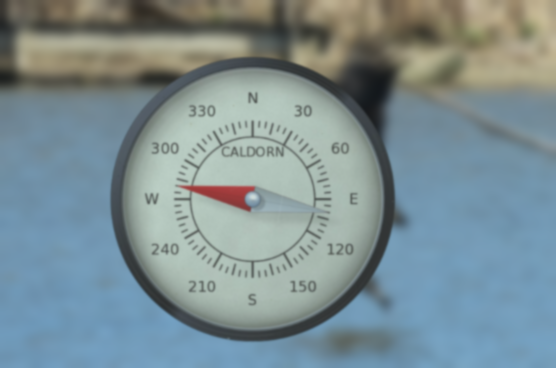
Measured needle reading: 280 °
